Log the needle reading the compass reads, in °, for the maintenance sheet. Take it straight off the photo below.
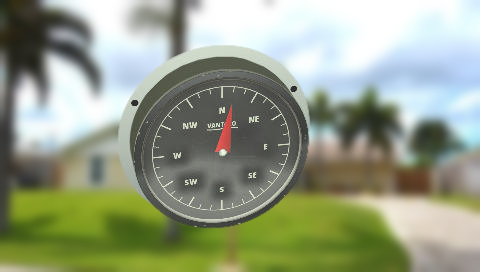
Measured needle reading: 10 °
